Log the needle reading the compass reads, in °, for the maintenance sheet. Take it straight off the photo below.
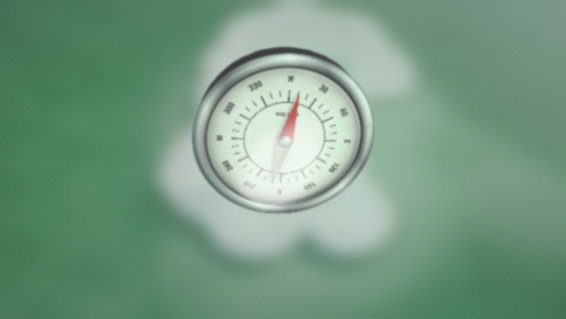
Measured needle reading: 10 °
